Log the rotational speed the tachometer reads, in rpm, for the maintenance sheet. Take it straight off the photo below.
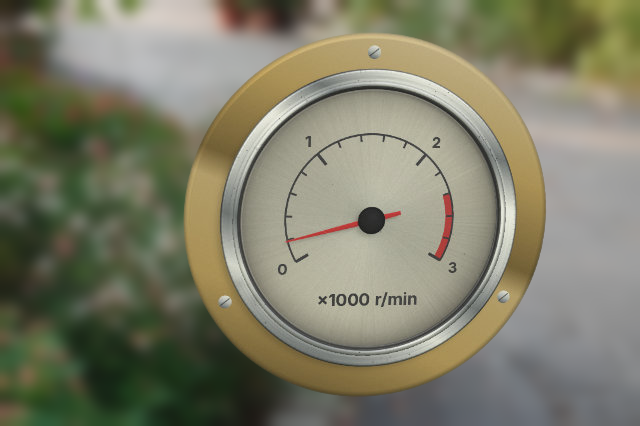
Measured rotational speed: 200 rpm
